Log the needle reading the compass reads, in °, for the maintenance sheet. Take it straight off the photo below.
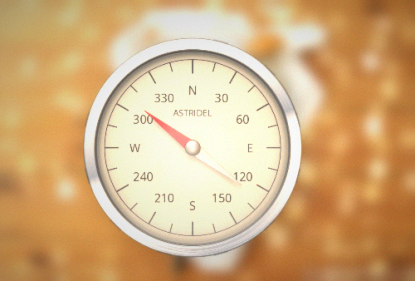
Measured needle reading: 307.5 °
